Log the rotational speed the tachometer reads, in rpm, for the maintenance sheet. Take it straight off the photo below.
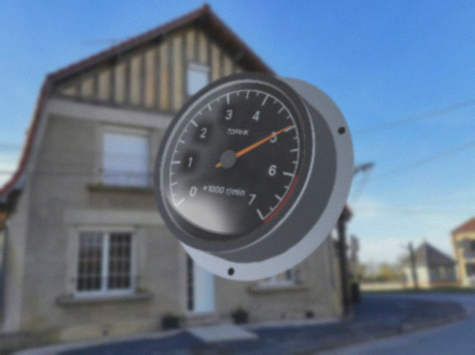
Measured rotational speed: 5000 rpm
